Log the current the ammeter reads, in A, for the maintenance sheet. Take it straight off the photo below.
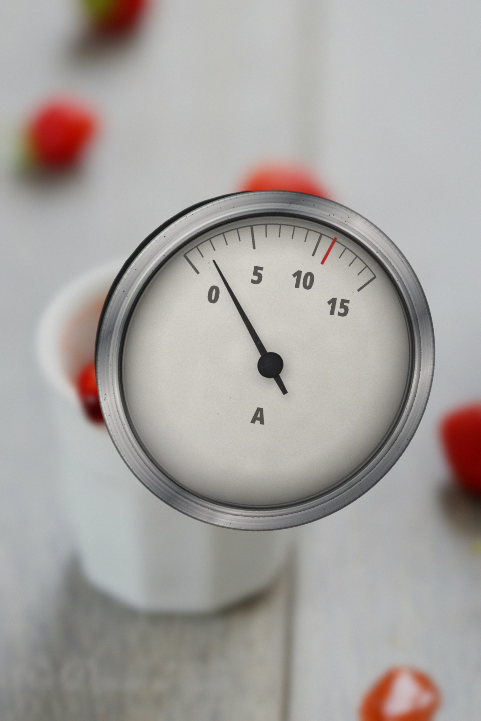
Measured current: 1.5 A
